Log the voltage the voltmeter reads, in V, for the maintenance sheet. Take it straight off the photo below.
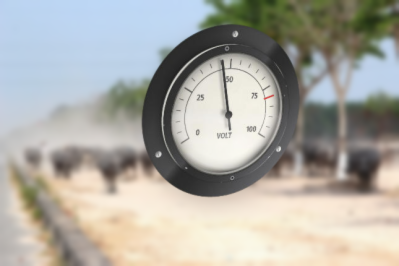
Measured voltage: 45 V
